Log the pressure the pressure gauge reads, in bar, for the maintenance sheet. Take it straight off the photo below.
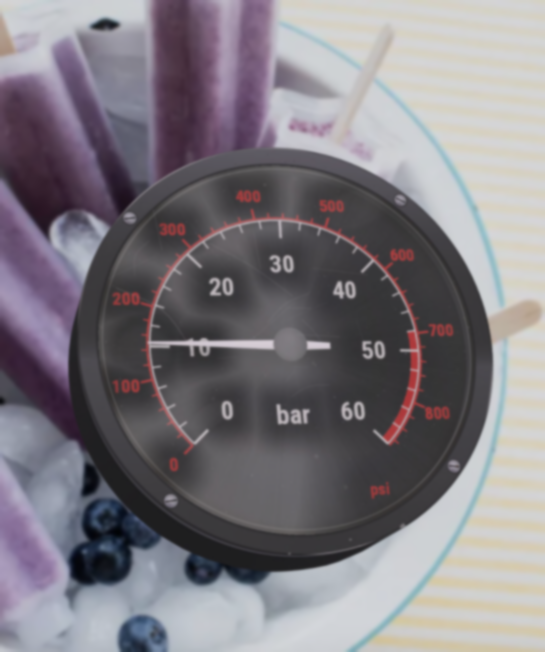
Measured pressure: 10 bar
